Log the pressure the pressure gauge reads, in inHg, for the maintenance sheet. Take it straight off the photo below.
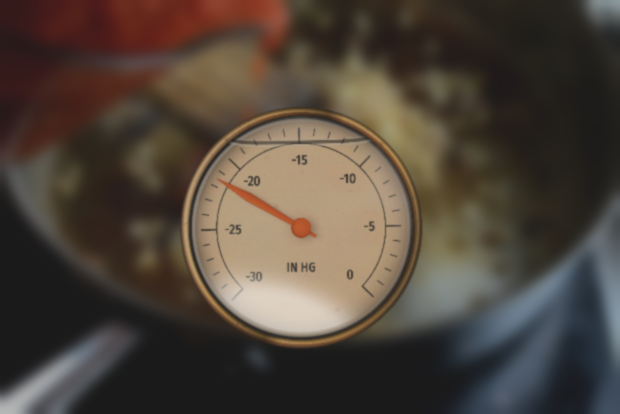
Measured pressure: -21.5 inHg
